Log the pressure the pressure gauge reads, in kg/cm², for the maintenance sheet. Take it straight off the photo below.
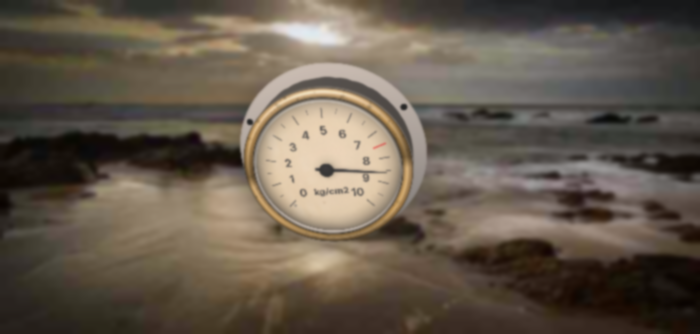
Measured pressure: 8.5 kg/cm²
